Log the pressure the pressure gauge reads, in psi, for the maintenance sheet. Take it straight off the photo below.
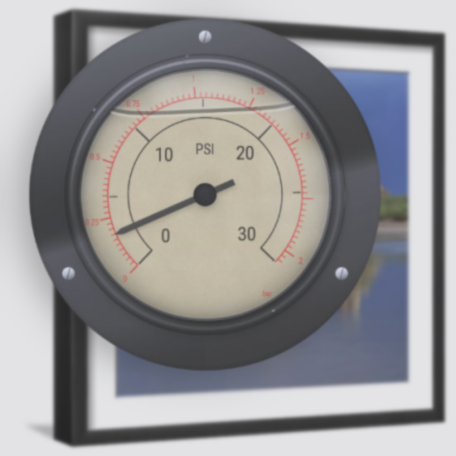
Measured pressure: 2.5 psi
